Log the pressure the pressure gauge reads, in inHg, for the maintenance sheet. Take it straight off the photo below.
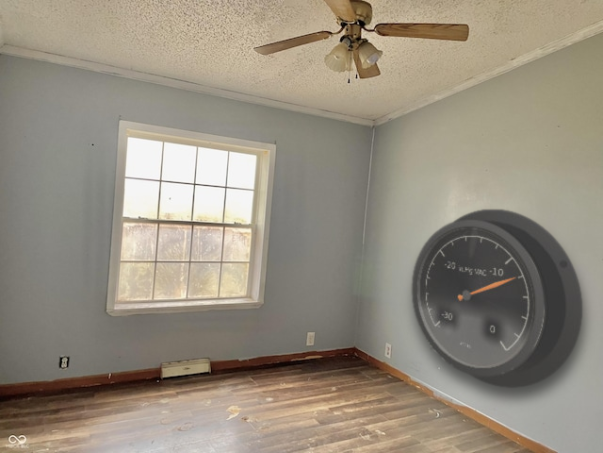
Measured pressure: -8 inHg
